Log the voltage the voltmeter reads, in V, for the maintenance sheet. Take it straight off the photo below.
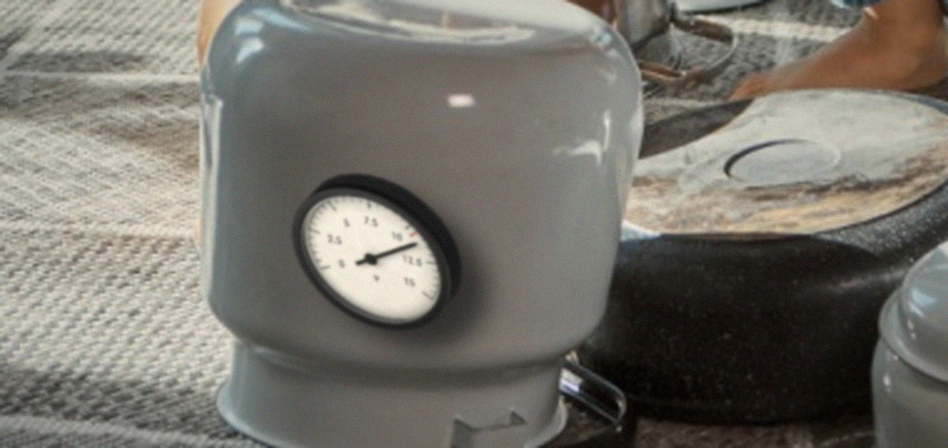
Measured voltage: 11 V
